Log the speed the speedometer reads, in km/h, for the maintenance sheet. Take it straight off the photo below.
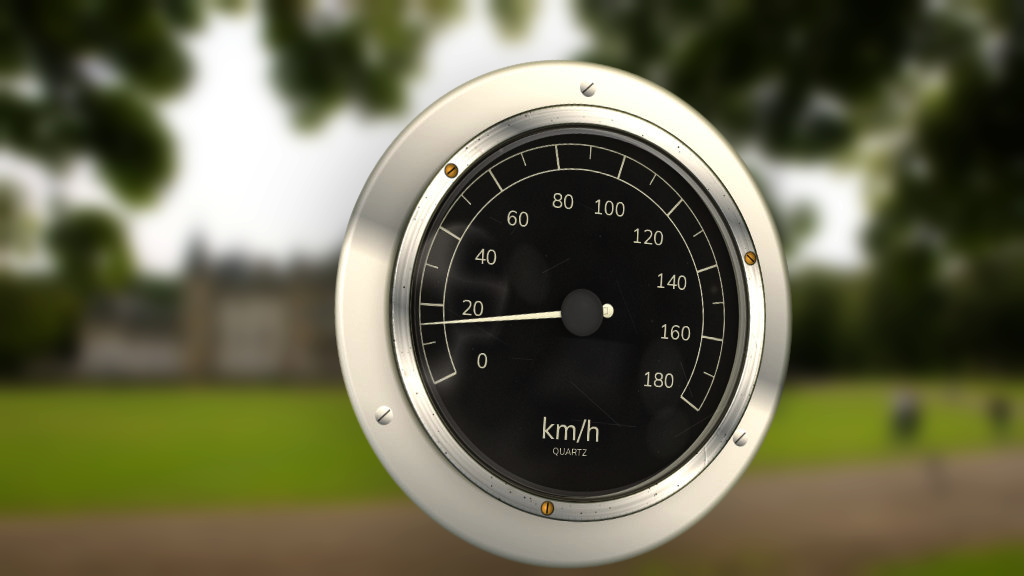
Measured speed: 15 km/h
